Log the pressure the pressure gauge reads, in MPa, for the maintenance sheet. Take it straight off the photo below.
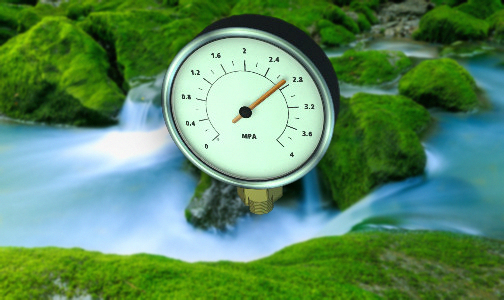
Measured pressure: 2.7 MPa
